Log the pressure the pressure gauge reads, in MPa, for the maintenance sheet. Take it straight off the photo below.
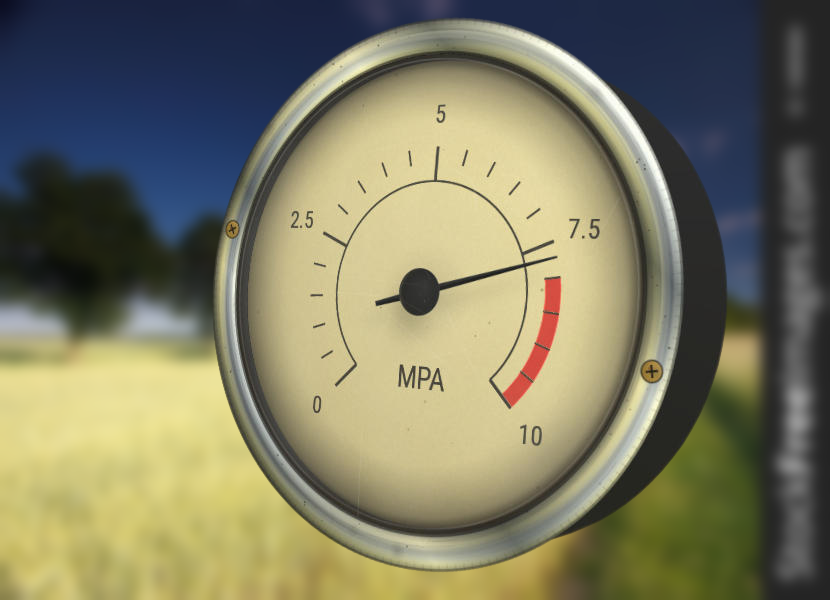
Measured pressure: 7.75 MPa
